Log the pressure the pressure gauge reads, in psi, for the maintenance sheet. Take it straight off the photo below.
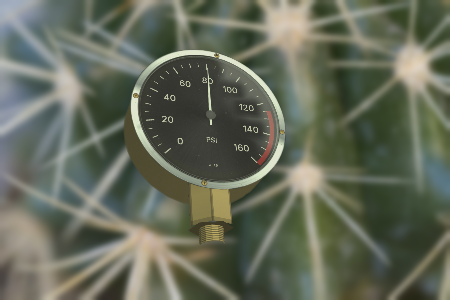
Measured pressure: 80 psi
